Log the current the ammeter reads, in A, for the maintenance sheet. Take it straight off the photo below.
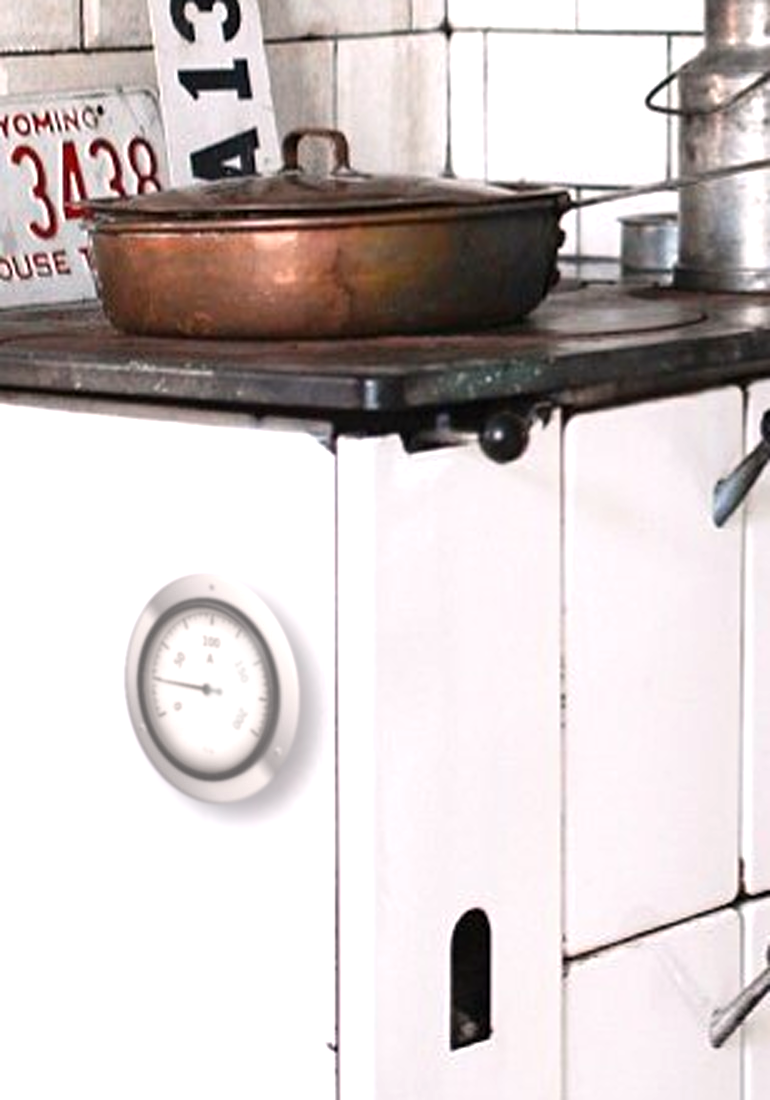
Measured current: 25 A
